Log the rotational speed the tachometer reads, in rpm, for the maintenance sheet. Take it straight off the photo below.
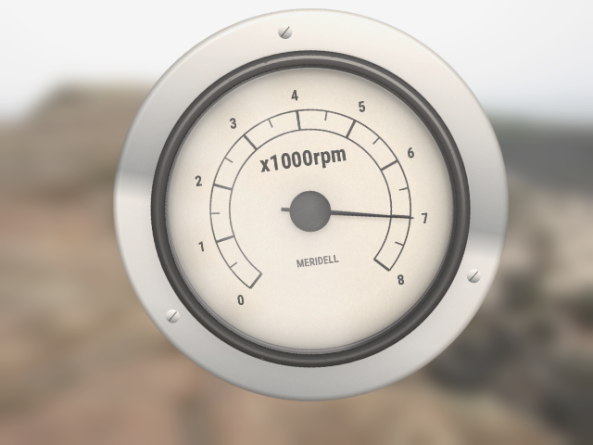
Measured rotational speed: 7000 rpm
